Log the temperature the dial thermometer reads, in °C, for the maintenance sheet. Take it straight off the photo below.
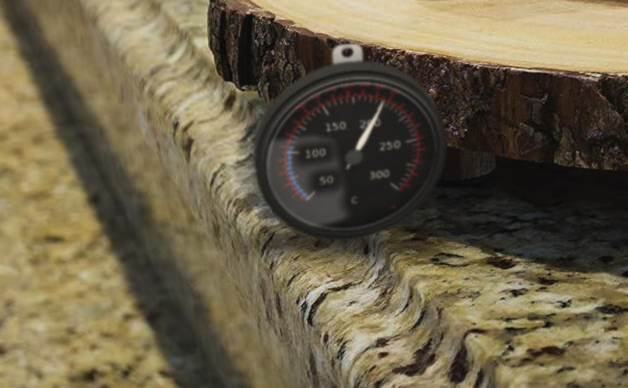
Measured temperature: 200 °C
